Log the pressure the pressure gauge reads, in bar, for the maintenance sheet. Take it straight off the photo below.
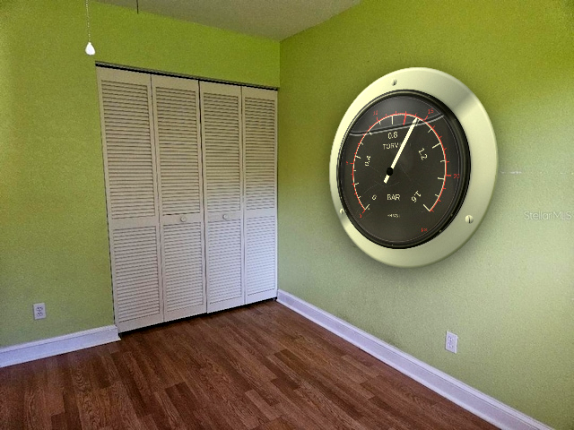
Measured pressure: 1 bar
